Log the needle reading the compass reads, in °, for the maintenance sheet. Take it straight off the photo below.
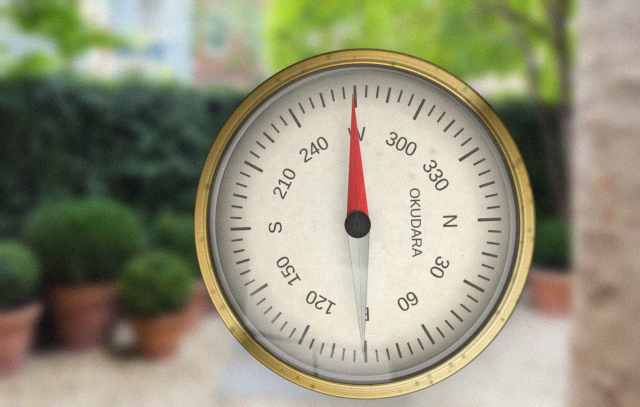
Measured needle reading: 270 °
